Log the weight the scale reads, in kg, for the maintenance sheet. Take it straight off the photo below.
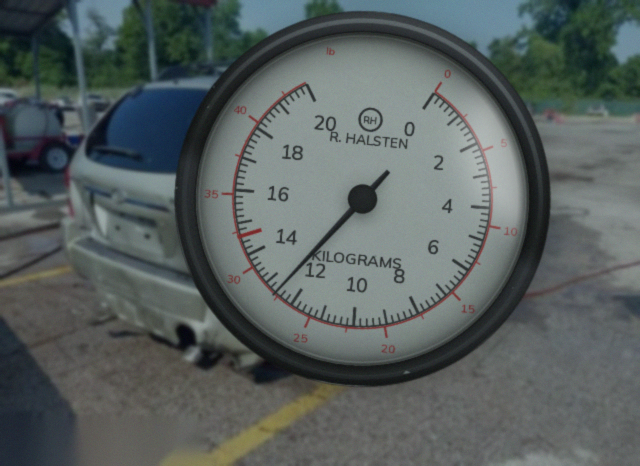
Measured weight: 12.6 kg
